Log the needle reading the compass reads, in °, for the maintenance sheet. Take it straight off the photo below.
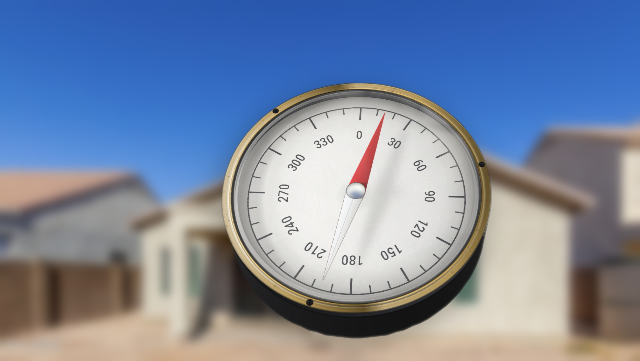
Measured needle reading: 15 °
